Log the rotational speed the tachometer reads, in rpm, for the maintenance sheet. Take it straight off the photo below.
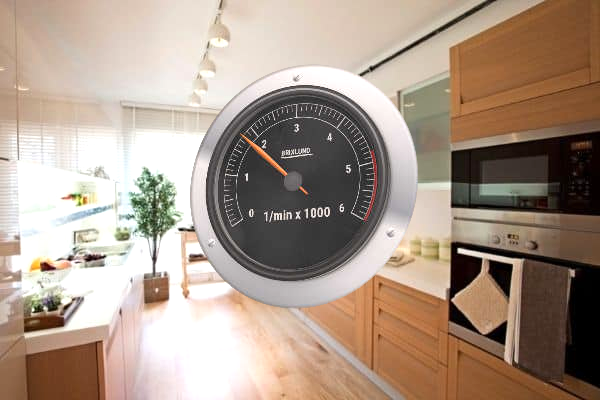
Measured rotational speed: 1800 rpm
